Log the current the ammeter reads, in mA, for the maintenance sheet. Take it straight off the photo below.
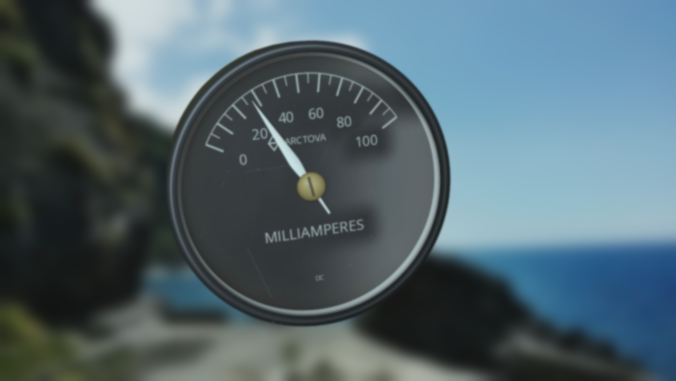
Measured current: 27.5 mA
